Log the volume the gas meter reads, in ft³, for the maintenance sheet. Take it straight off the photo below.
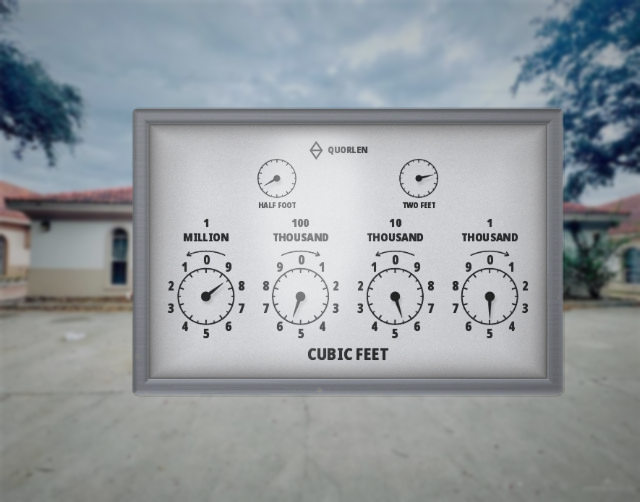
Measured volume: 855500 ft³
